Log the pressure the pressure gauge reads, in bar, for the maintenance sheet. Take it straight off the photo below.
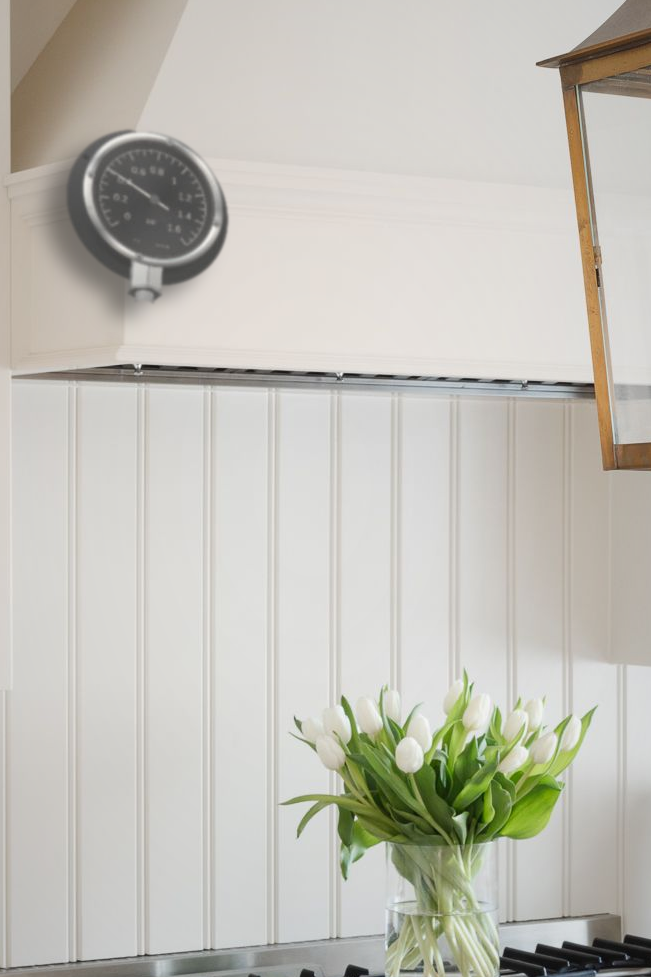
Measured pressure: 0.4 bar
